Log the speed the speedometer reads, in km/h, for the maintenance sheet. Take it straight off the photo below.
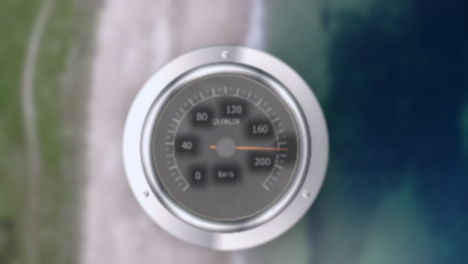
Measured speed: 185 km/h
